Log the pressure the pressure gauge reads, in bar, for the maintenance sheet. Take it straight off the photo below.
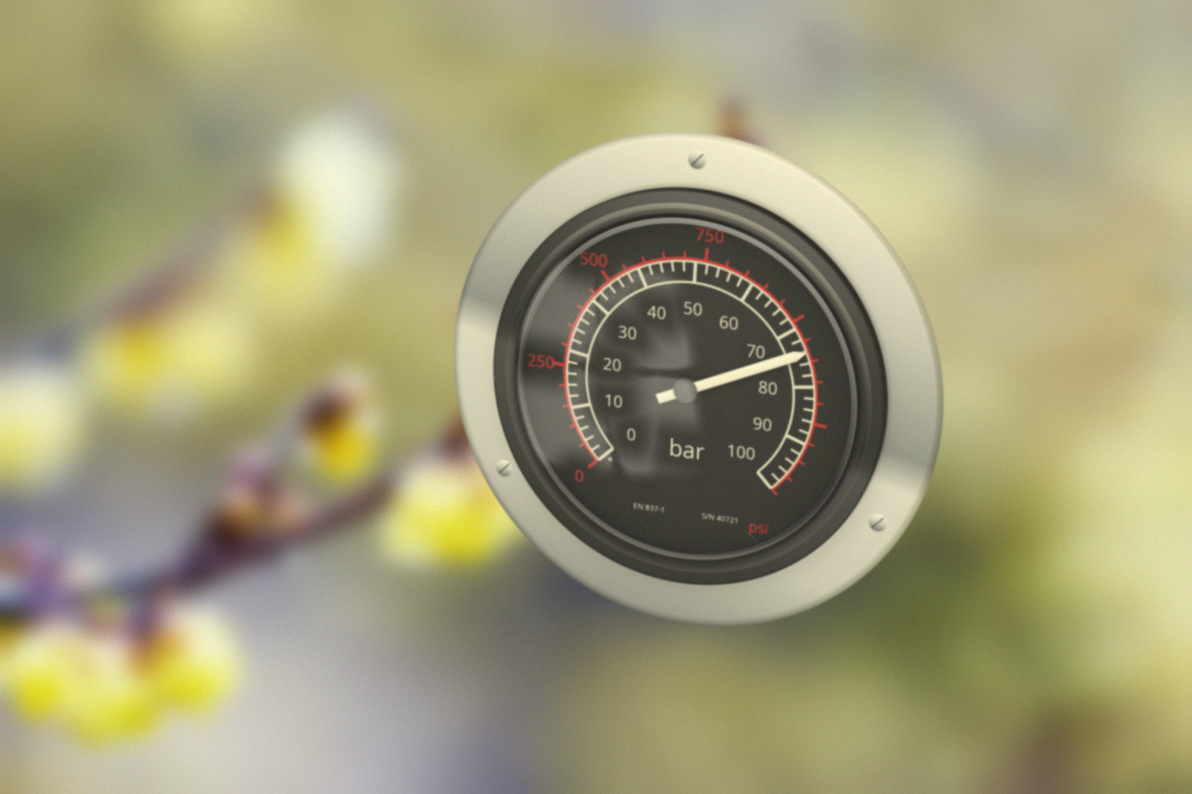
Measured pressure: 74 bar
